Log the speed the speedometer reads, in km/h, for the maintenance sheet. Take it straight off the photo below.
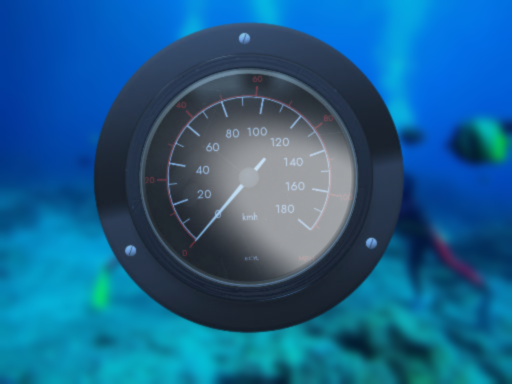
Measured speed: 0 km/h
